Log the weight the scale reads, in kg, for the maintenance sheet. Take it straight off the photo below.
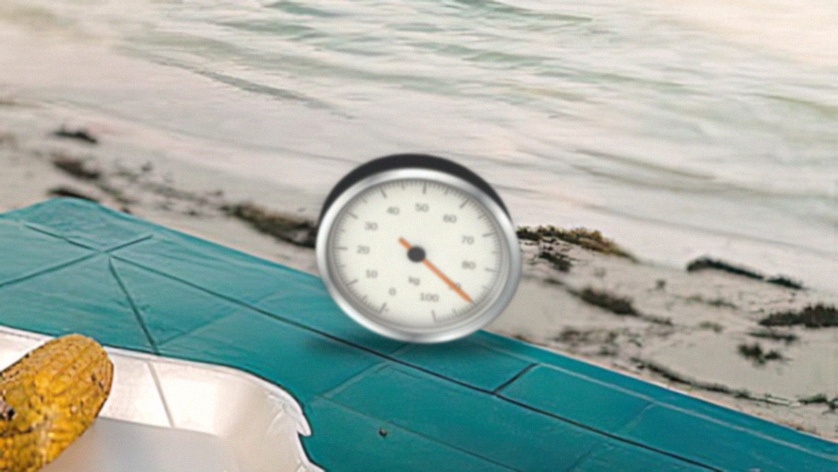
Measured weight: 90 kg
